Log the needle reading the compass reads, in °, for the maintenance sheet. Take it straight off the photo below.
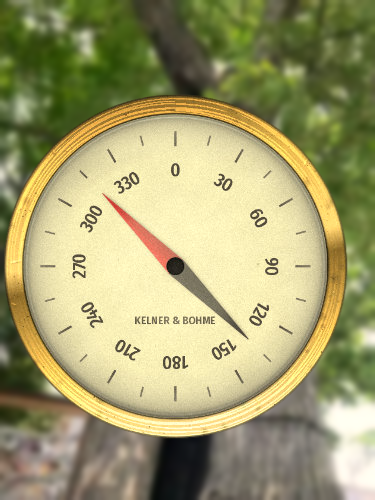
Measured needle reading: 315 °
